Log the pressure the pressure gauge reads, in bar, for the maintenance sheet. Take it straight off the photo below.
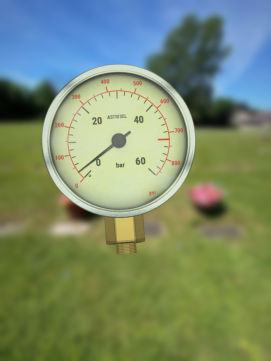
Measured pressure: 2 bar
